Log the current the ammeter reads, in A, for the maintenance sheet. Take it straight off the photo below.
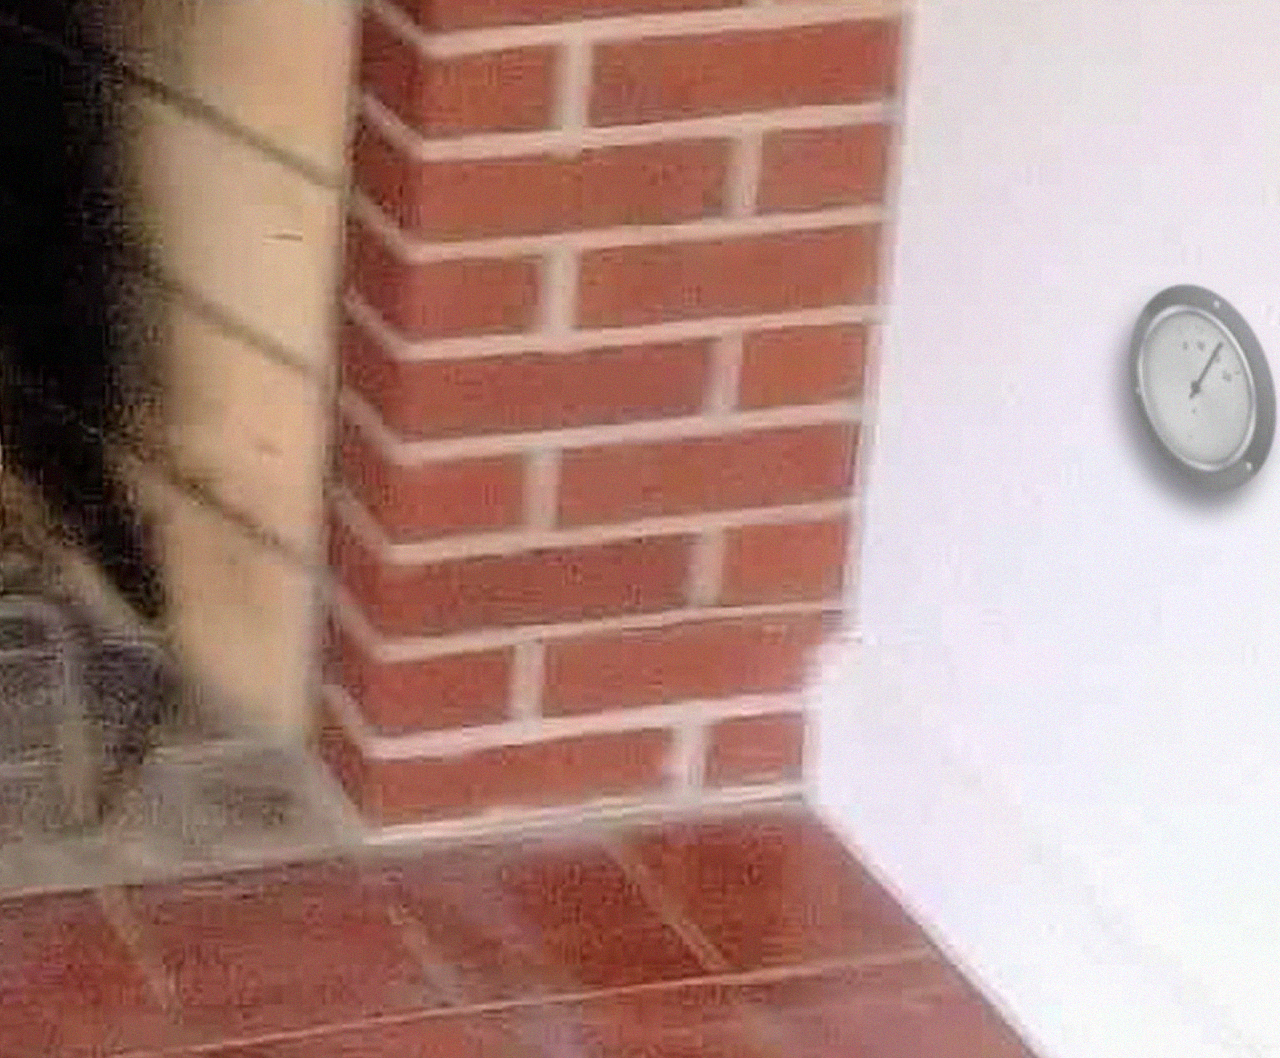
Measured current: 20 A
